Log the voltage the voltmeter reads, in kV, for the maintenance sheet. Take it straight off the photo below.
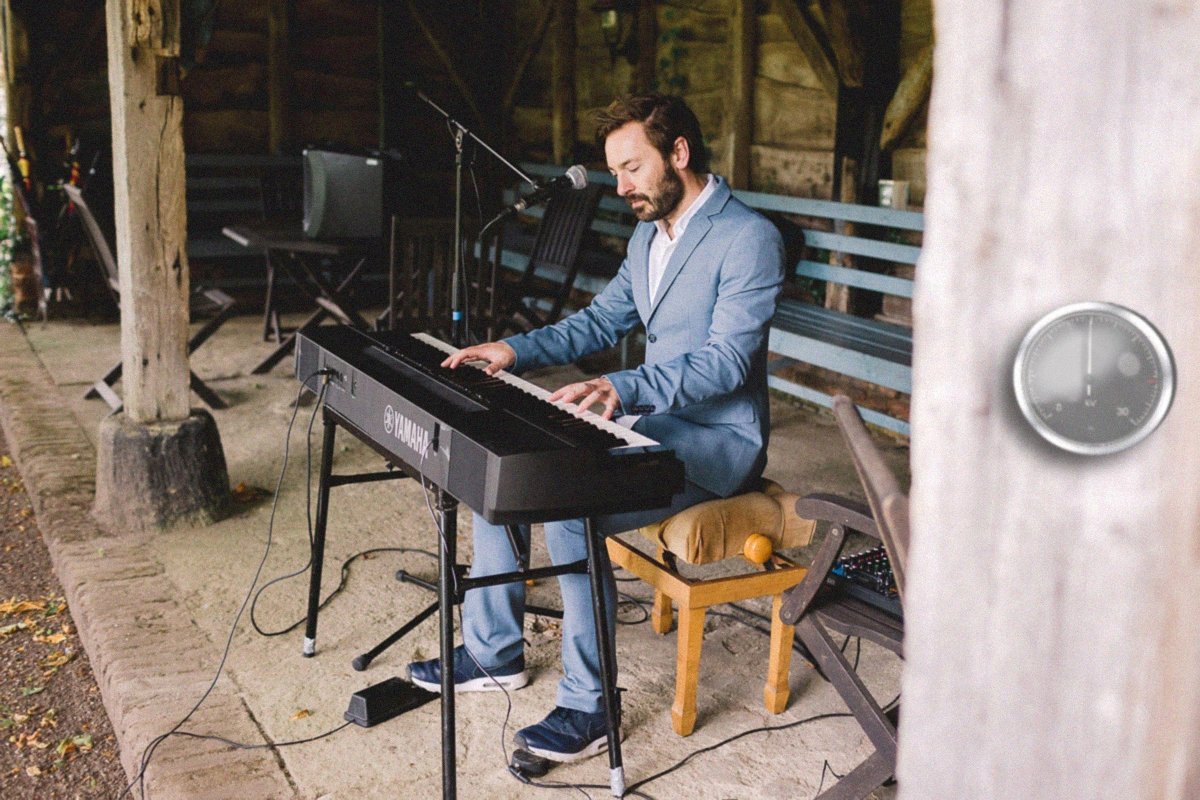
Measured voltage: 15 kV
